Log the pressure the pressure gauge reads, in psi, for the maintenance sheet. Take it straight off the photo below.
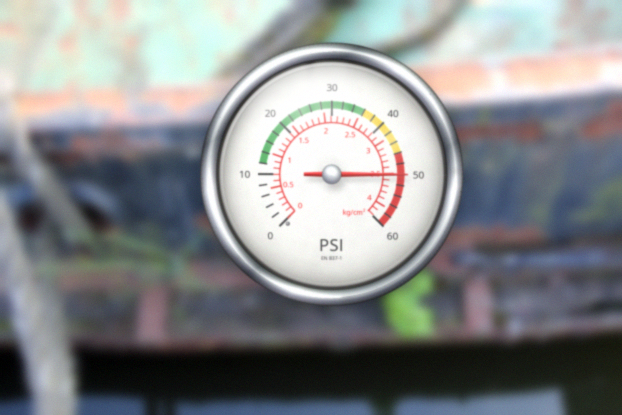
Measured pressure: 50 psi
